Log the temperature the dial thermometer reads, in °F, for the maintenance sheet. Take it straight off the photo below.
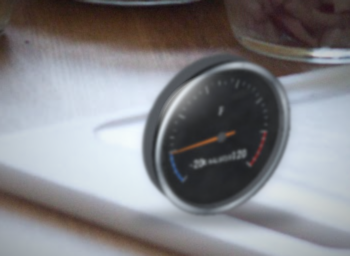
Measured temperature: 0 °F
